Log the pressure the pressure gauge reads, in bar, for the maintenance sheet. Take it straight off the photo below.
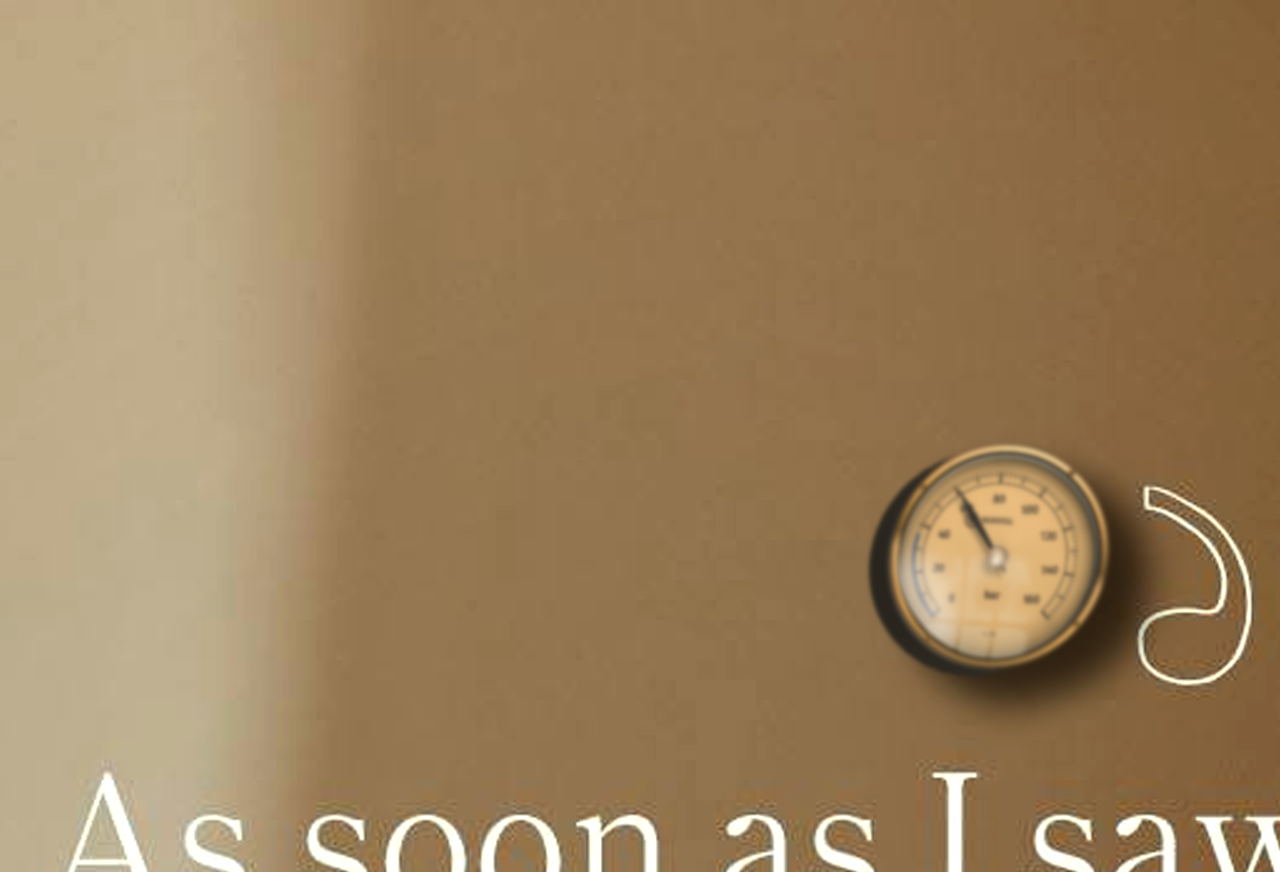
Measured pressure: 60 bar
